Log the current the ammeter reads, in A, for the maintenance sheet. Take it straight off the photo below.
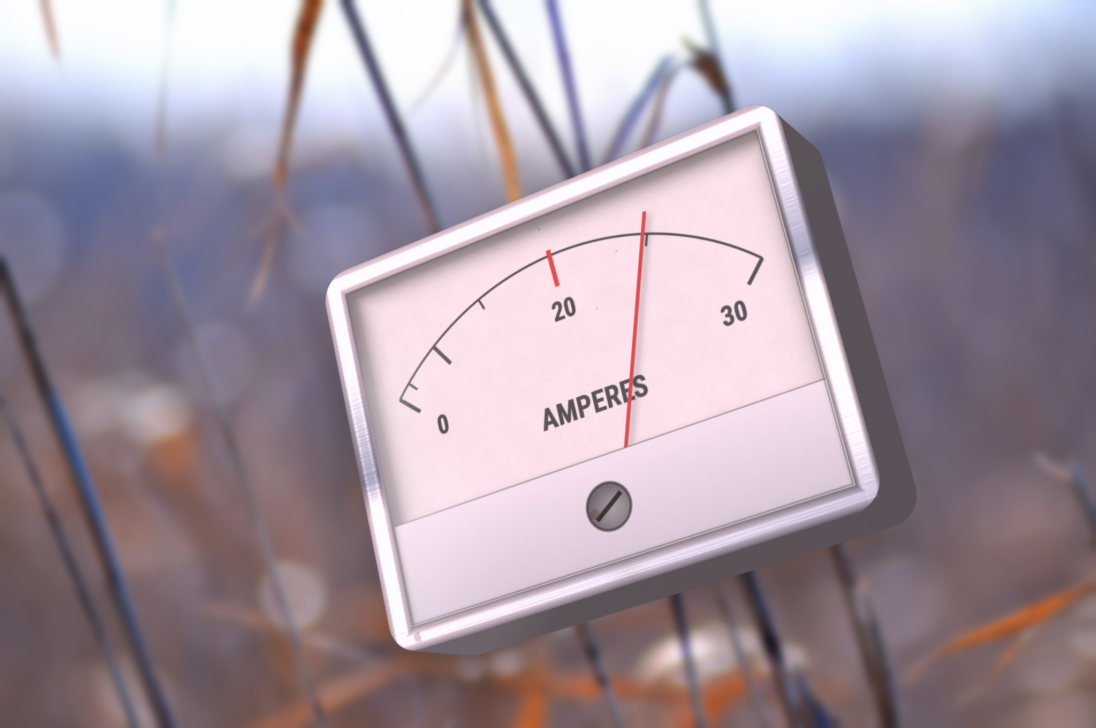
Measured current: 25 A
